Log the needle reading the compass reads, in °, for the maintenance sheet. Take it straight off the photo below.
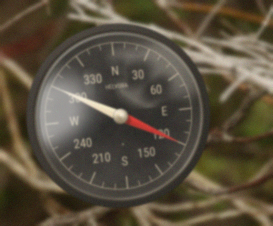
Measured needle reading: 120 °
